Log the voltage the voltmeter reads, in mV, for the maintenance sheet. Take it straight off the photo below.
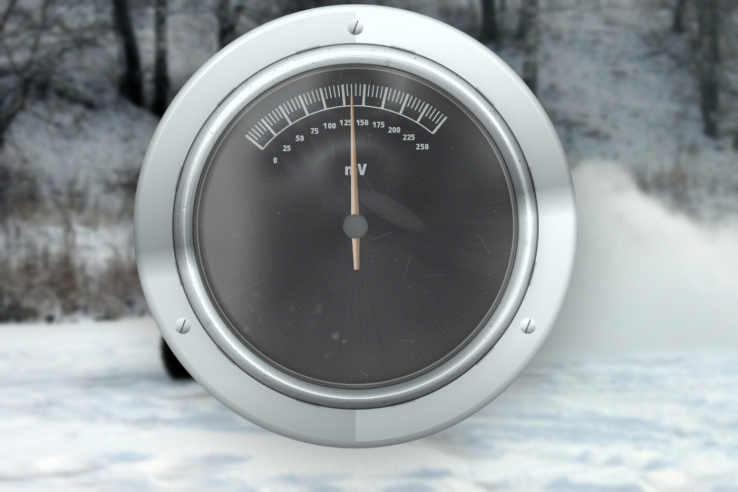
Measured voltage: 135 mV
